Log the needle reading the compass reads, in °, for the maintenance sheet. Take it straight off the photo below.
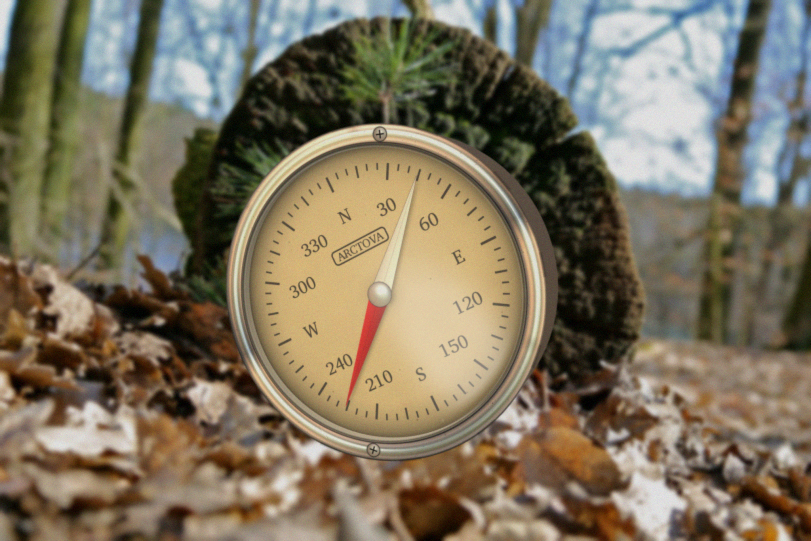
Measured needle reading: 225 °
